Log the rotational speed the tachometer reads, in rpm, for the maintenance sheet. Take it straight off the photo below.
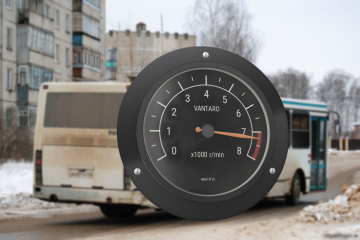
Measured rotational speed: 7250 rpm
